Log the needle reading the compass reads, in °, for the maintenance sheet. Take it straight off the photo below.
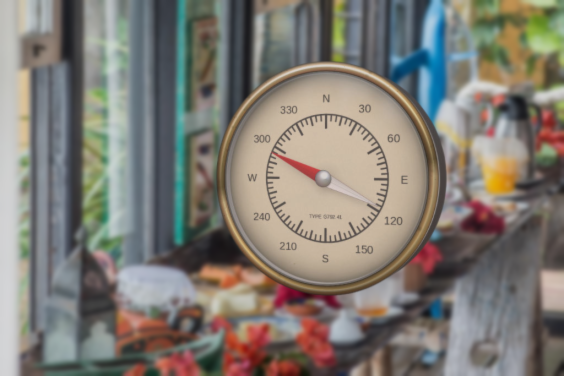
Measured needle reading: 295 °
